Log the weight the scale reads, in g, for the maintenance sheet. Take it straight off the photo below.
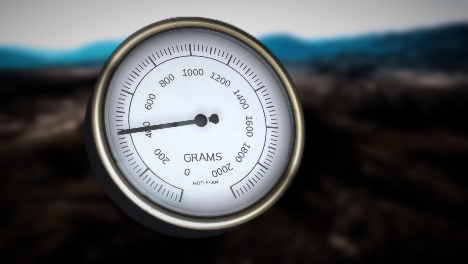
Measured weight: 400 g
